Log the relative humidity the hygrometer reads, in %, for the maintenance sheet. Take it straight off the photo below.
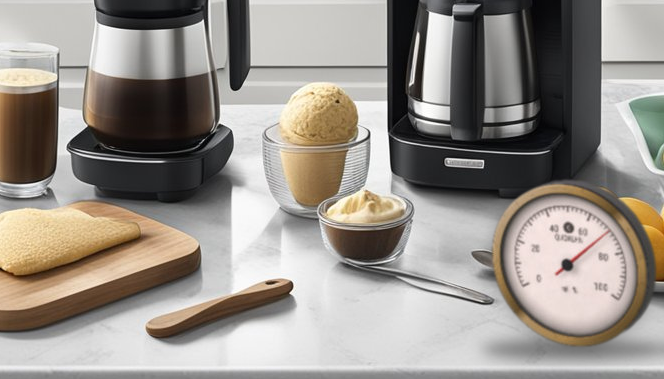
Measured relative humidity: 70 %
